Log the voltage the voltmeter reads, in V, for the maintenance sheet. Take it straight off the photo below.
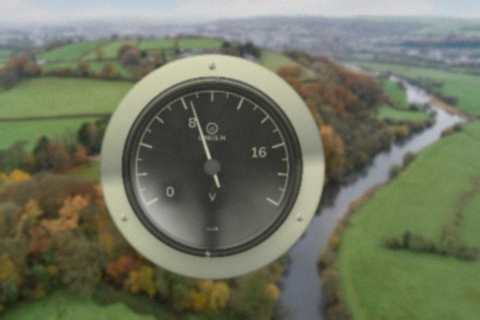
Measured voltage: 8.5 V
